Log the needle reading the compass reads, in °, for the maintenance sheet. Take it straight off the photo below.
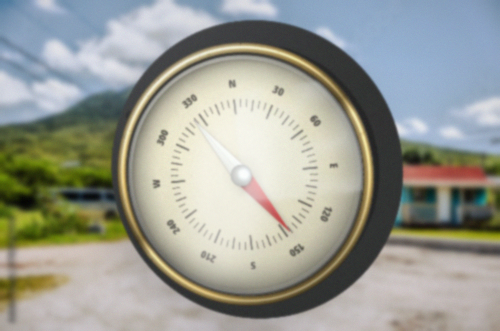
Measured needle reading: 145 °
